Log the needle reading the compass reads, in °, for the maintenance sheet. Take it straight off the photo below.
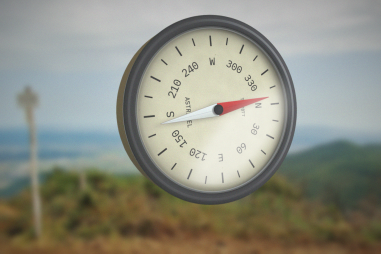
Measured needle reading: 352.5 °
